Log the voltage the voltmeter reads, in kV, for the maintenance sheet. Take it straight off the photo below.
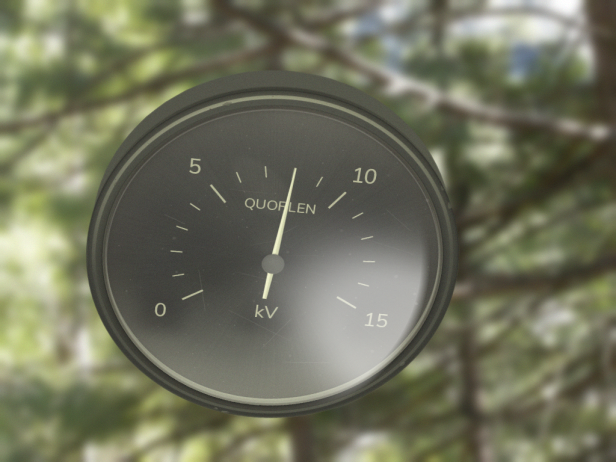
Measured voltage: 8 kV
